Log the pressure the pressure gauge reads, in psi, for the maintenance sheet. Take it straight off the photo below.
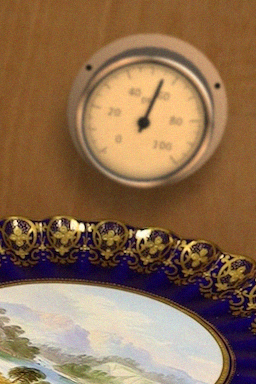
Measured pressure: 55 psi
